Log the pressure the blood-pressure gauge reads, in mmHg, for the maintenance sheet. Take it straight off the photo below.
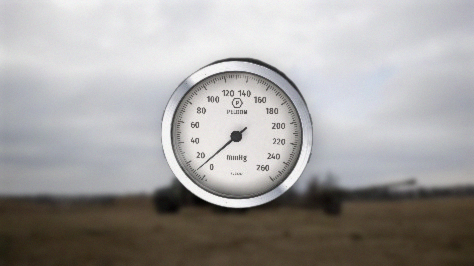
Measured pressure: 10 mmHg
